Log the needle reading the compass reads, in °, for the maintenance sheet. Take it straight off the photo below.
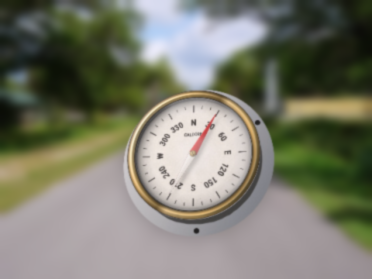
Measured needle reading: 30 °
